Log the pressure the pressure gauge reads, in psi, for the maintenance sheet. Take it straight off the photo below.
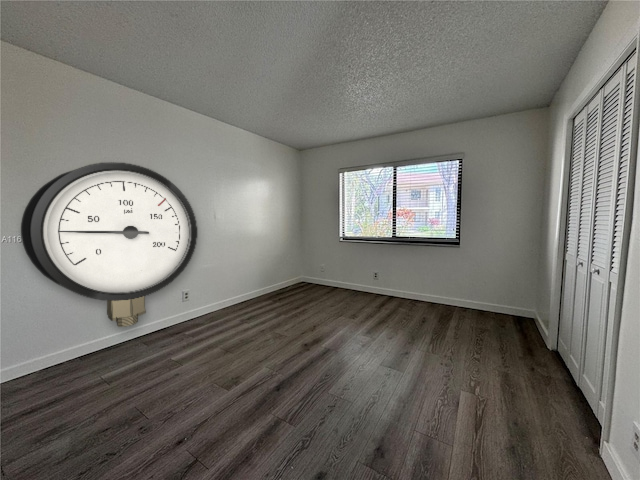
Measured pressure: 30 psi
